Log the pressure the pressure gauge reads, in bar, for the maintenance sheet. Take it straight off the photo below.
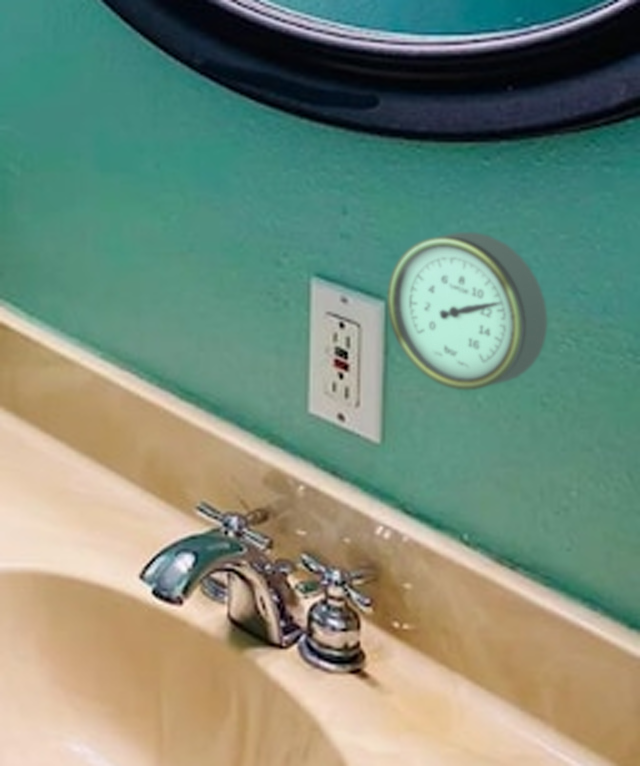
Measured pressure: 11.5 bar
